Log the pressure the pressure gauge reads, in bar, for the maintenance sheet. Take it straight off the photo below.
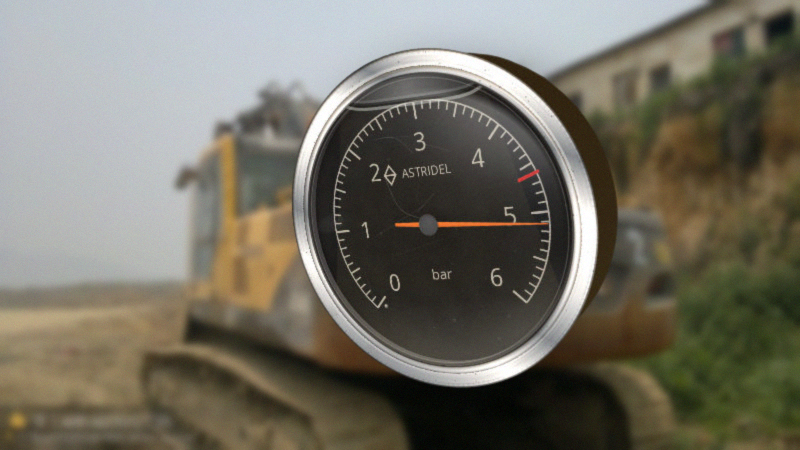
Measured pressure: 5.1 bar
